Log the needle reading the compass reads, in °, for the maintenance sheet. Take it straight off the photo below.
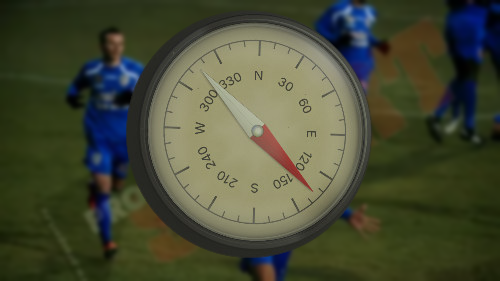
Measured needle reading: 135 °
